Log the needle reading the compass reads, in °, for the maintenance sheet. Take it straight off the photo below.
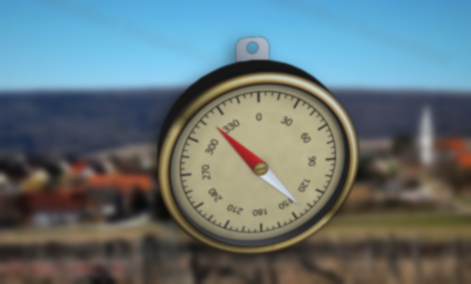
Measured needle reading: 320 °
